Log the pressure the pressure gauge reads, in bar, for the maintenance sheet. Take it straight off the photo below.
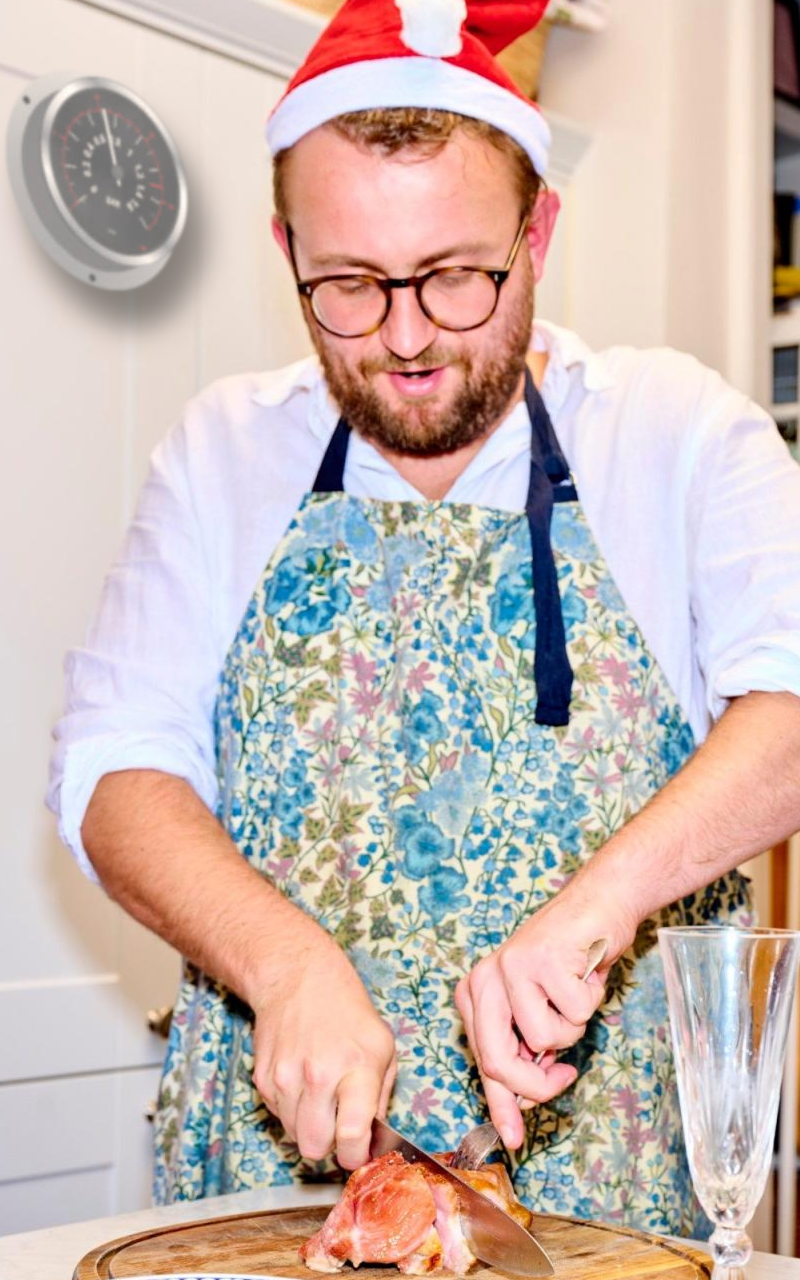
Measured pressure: 0.7 bar
